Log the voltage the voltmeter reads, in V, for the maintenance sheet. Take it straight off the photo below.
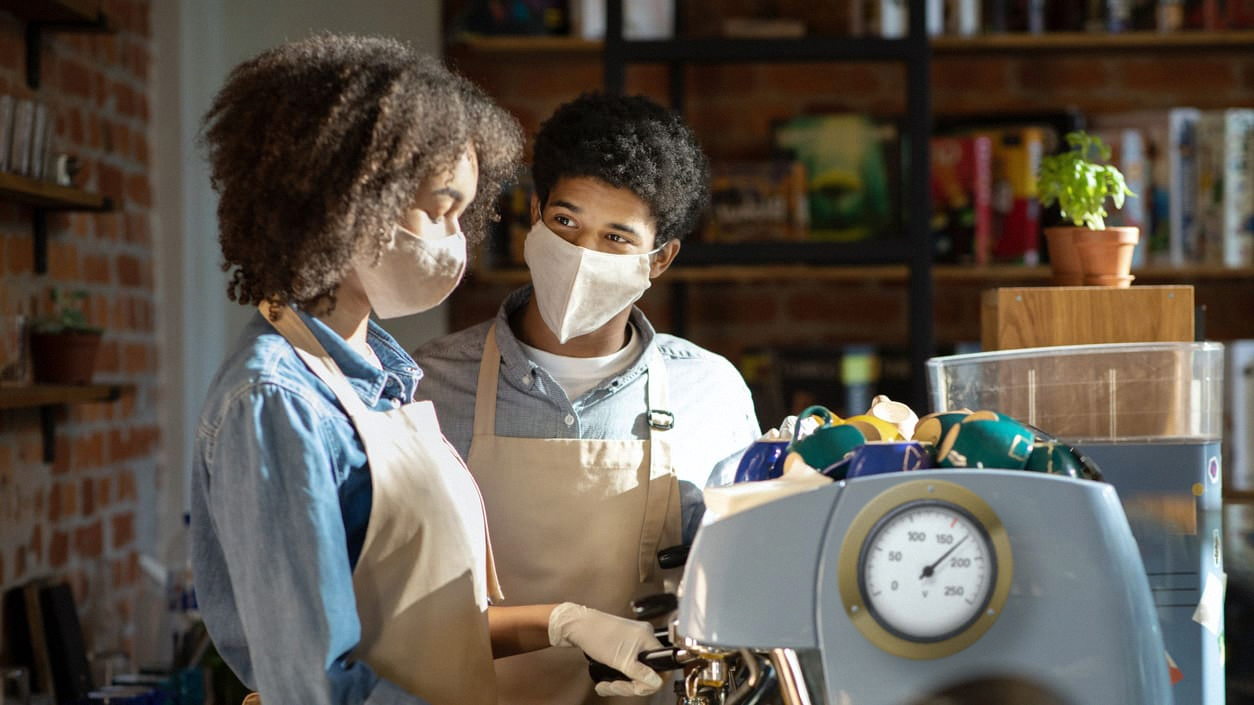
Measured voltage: 170 V
